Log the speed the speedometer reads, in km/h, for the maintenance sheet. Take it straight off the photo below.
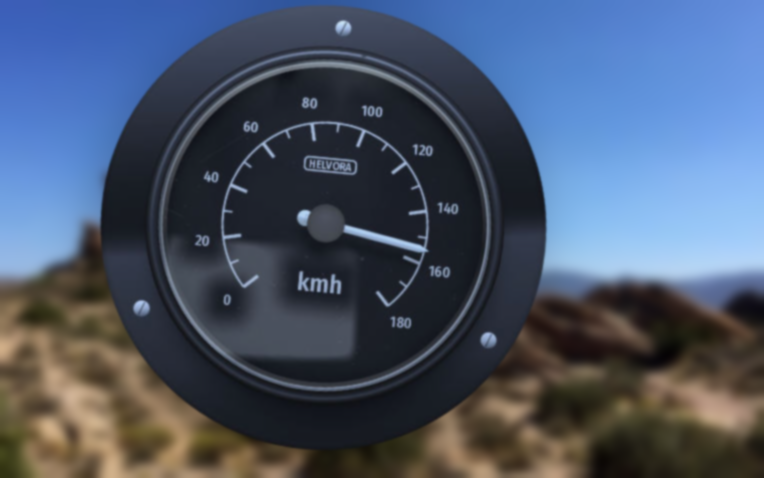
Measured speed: 155 km/h
